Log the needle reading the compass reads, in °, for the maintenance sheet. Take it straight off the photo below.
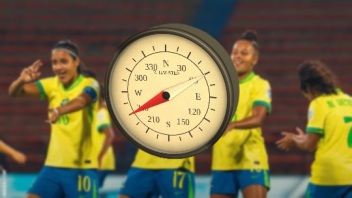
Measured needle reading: 240 °
